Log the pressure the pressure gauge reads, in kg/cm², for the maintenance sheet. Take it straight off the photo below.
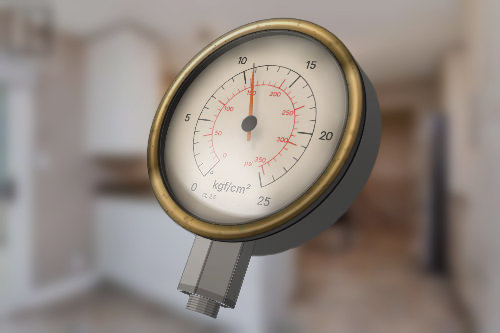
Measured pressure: 11 kg/cm²
